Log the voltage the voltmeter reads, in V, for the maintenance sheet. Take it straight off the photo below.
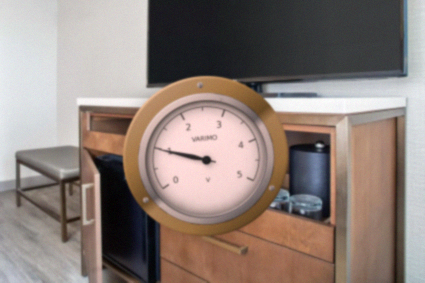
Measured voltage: 1 V
